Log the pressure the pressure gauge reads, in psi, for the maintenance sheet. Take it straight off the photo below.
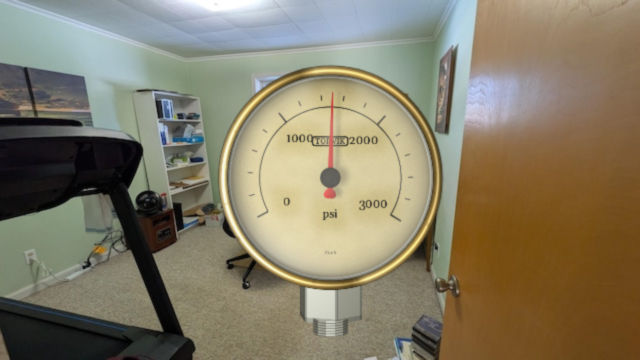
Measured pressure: 1500 psi
